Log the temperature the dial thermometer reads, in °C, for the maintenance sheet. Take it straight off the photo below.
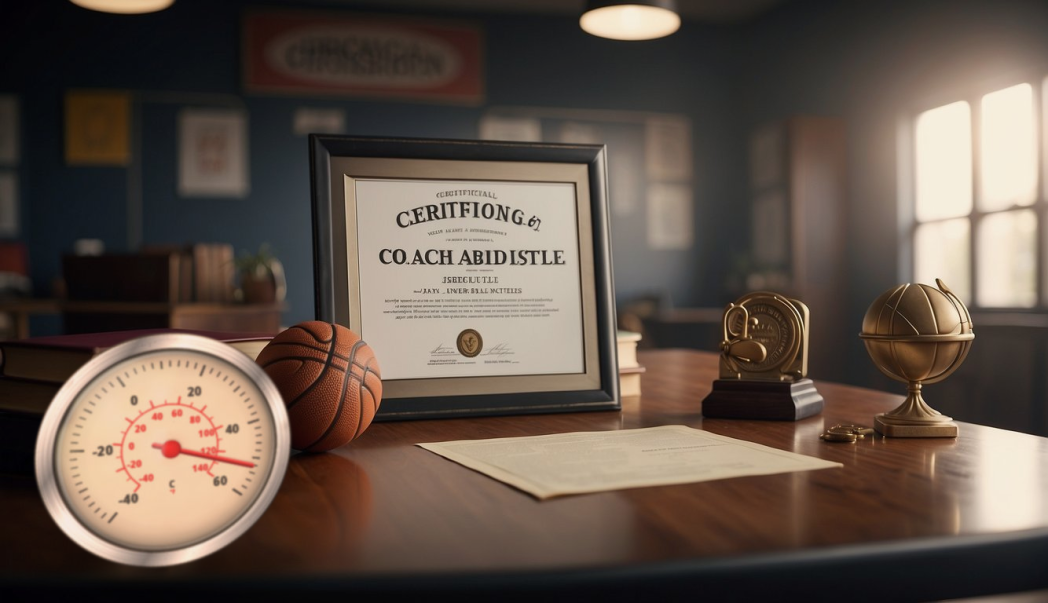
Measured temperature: 52 °C
